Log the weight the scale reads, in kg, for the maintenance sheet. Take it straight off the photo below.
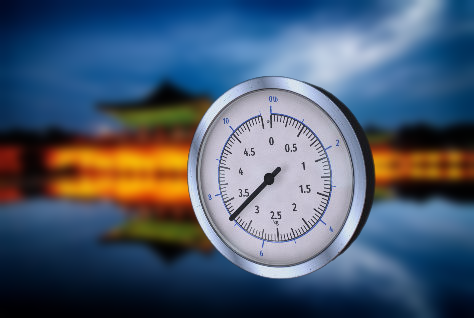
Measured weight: 3.25 kg
